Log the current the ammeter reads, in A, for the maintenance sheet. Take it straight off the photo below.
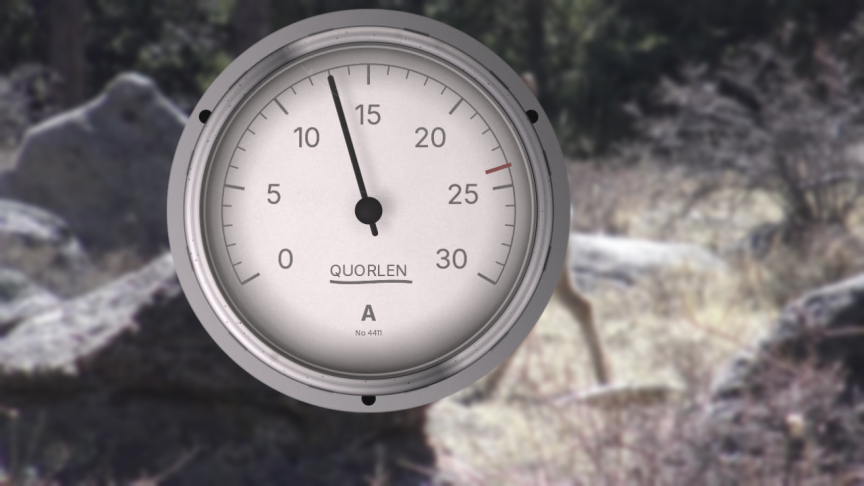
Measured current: 13 A
